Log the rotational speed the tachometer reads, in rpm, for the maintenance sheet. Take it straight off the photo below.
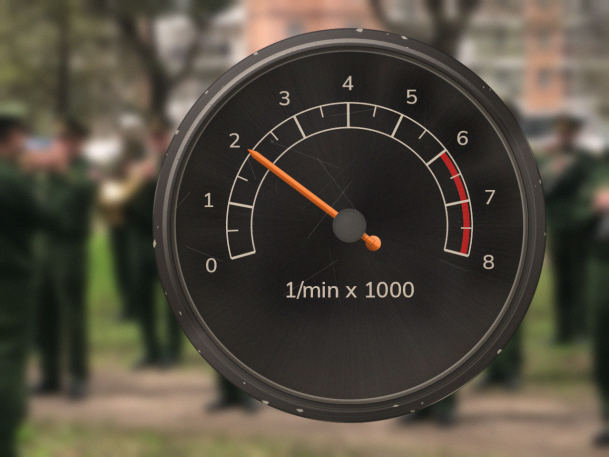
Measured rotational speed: 2000 rpm
